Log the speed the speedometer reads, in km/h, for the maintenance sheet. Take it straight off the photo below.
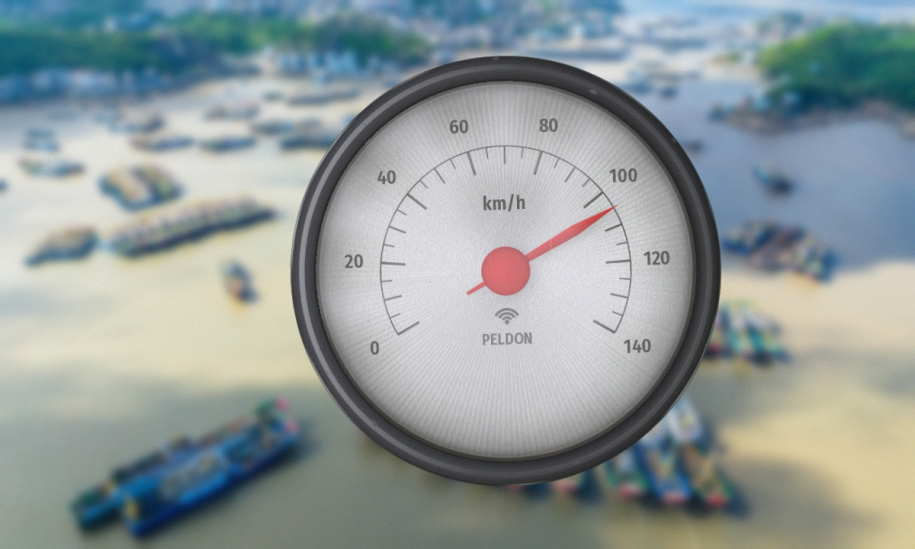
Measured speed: 105 km/h
